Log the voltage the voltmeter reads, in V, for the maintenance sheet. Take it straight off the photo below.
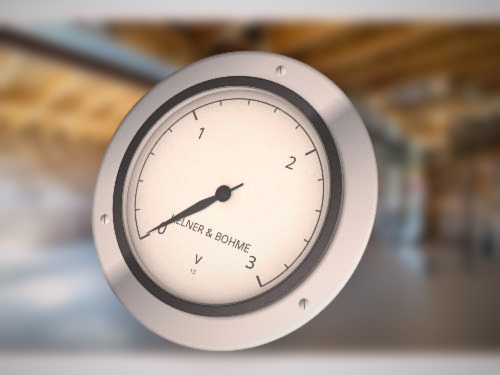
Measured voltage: 0 V
